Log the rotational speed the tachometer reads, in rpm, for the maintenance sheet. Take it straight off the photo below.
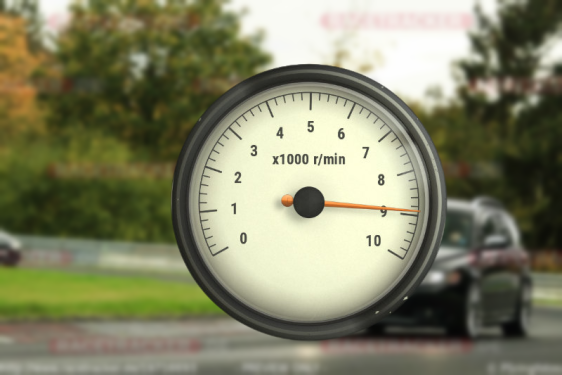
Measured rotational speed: 8900 rpm
